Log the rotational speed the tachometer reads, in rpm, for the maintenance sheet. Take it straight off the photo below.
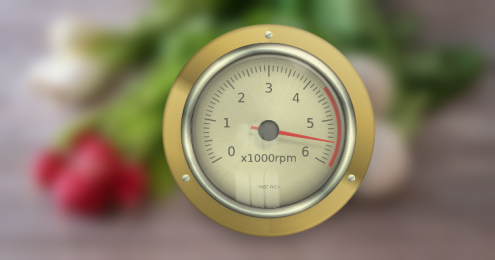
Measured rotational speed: 5500 rpm
